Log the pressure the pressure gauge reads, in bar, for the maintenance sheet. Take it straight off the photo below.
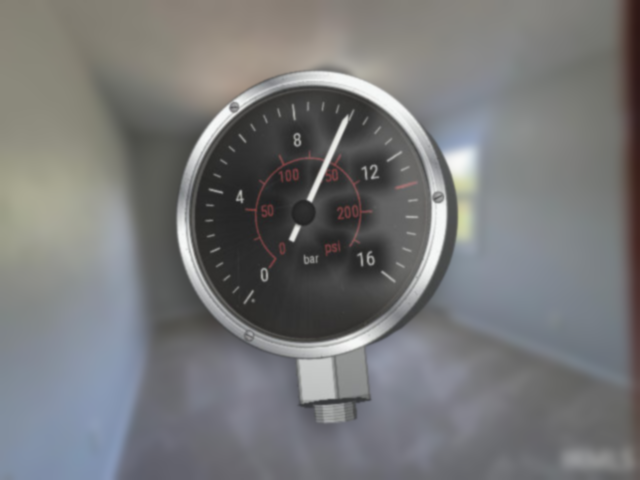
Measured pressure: 10 bar
